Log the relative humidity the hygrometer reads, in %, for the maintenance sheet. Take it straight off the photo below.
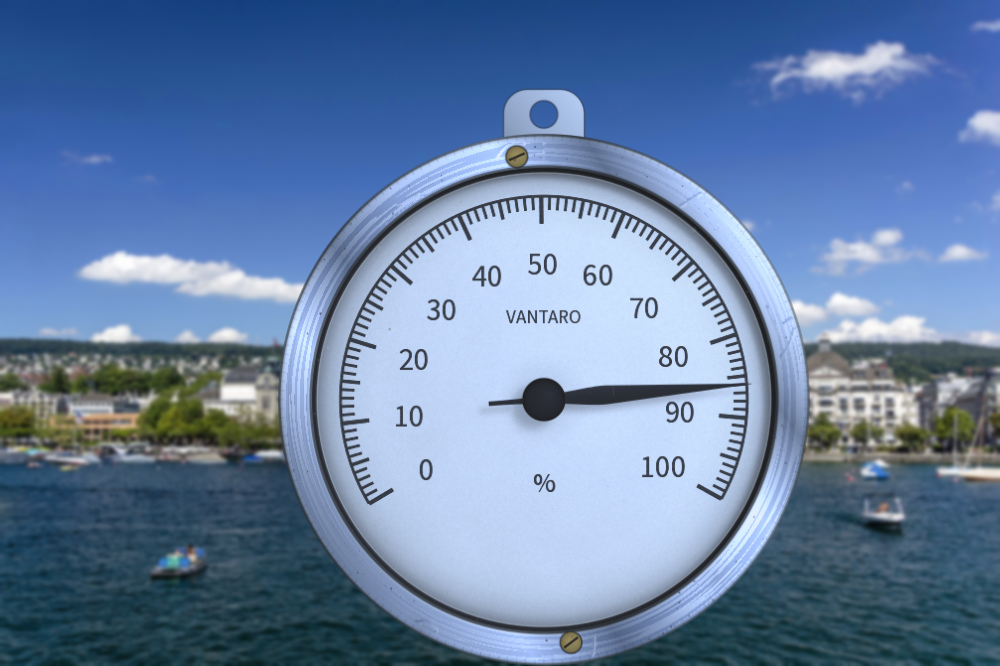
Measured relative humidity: 86 %
